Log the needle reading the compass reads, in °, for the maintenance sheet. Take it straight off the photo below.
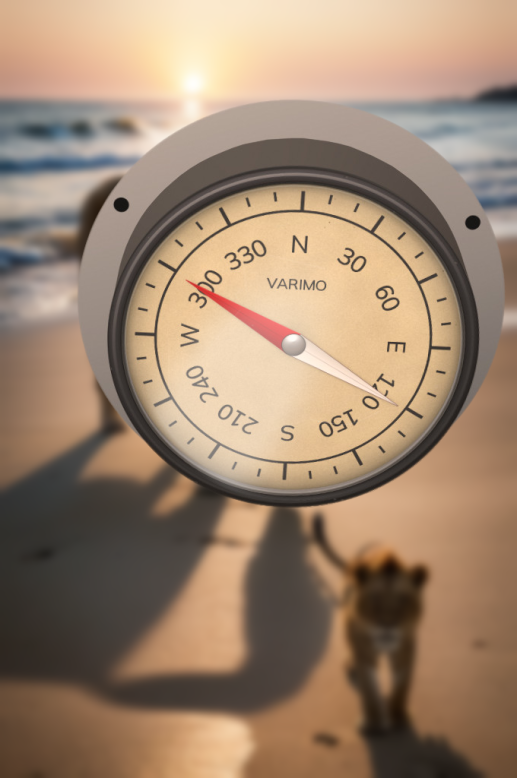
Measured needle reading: 300 °
